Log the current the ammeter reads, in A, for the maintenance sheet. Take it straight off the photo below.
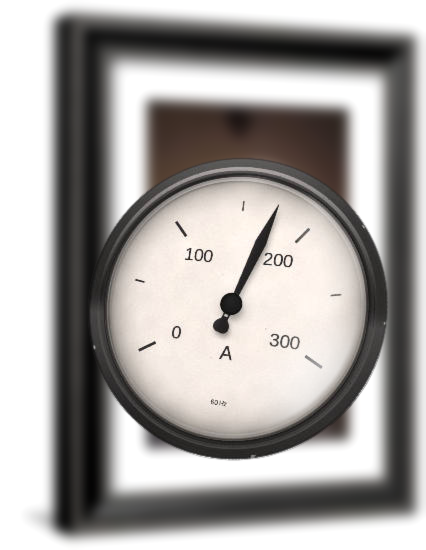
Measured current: 175 A
